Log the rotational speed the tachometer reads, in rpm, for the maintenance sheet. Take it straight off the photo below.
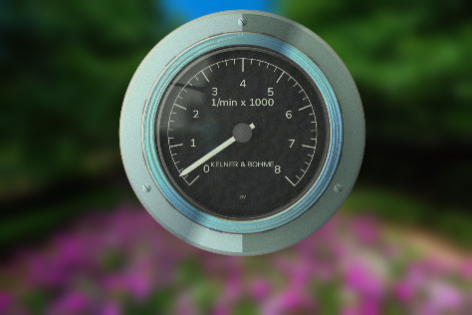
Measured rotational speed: 300 rpm
